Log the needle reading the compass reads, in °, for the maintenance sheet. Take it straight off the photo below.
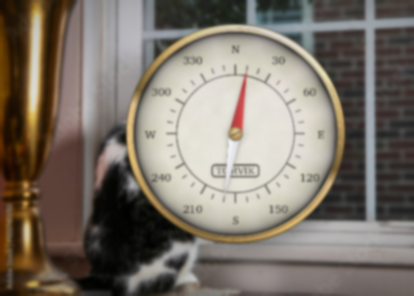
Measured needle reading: 10 °
